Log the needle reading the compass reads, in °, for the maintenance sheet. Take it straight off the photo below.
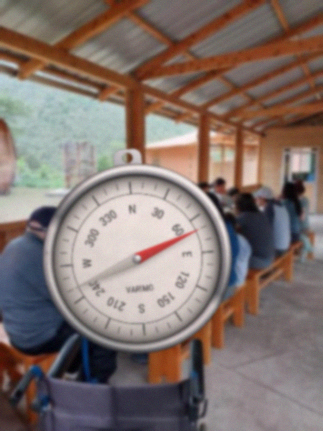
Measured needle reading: 70 °
